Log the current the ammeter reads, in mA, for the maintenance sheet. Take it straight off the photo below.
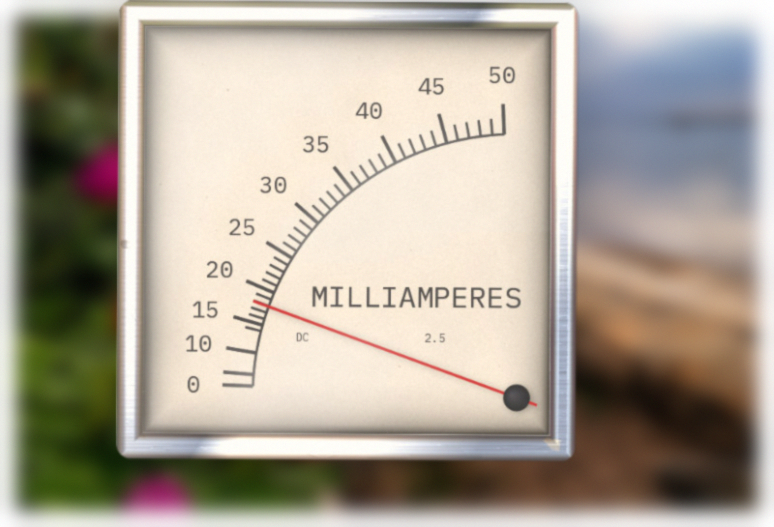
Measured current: 18 mA
